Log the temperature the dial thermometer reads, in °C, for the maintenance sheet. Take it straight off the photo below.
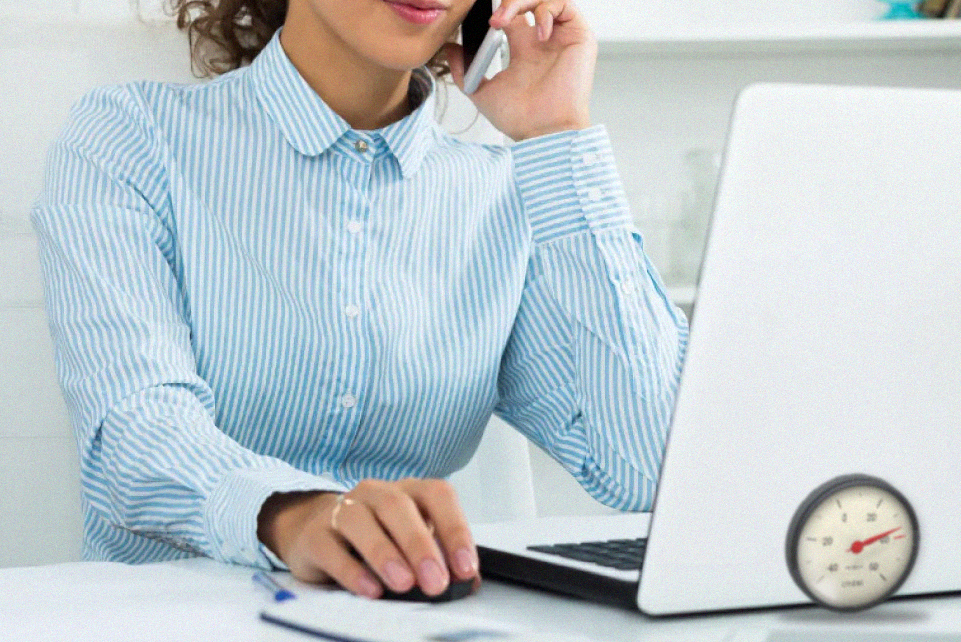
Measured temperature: 35 °C
